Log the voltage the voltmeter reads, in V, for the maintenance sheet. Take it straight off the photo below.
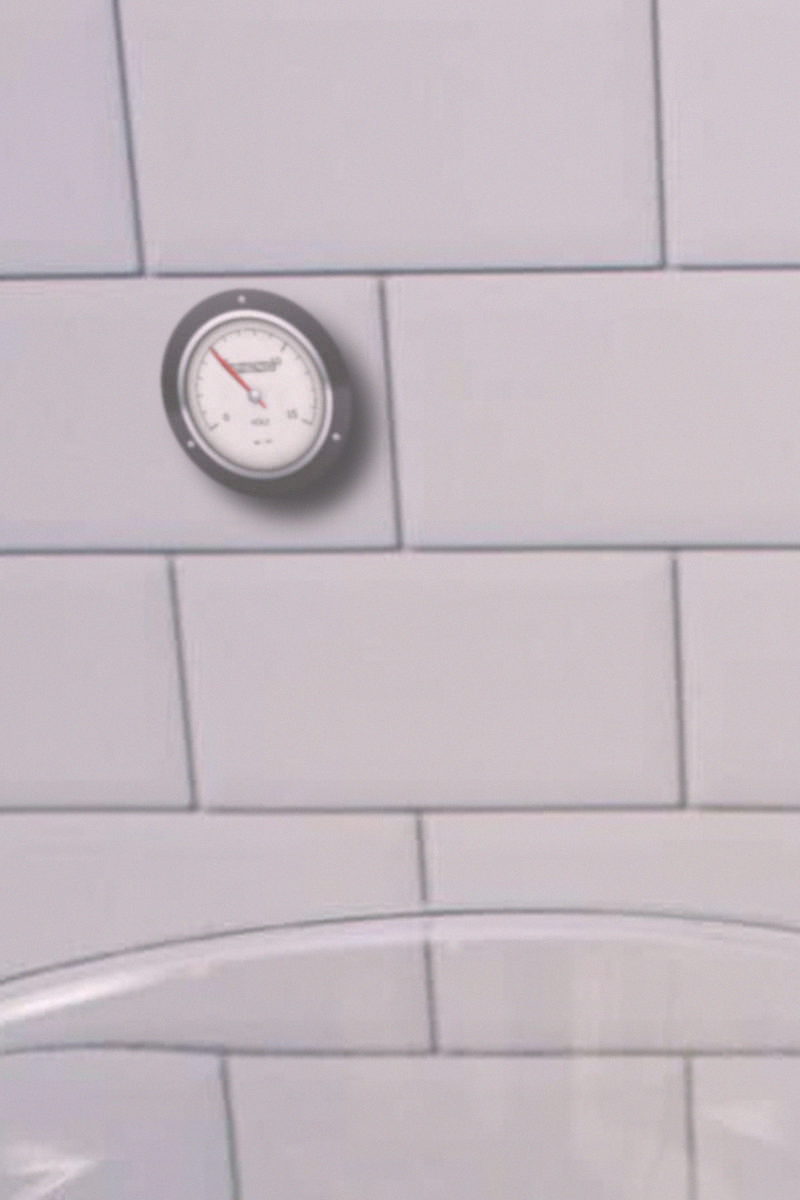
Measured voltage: 5 V
